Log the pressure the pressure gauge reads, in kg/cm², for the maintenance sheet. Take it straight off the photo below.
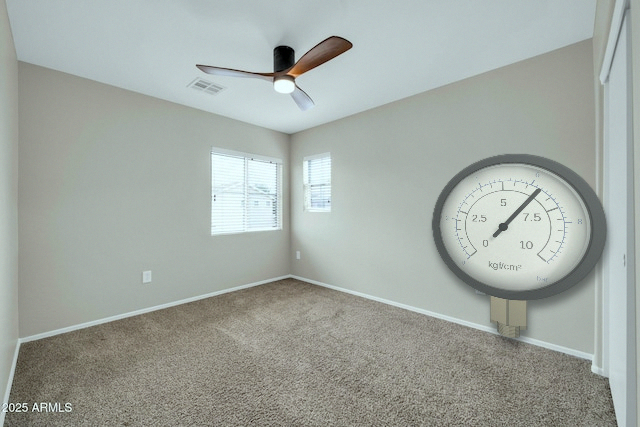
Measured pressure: 6.5 kg/cm²
